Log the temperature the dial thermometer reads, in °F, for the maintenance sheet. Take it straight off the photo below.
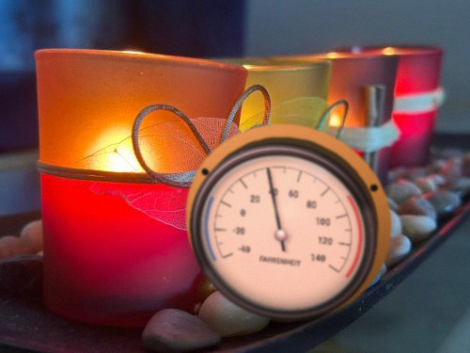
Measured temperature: 40 °F
